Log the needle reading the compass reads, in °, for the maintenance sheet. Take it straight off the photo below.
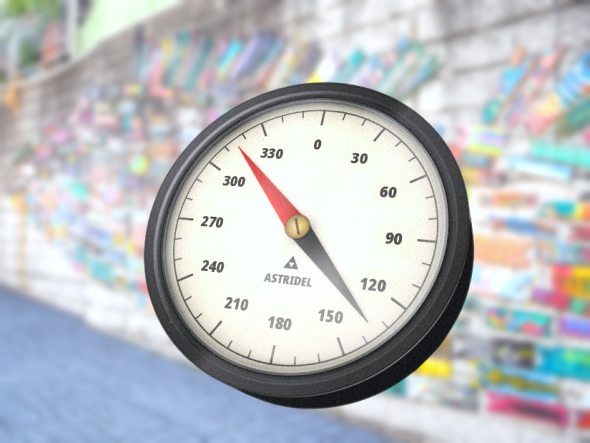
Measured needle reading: 315 °
